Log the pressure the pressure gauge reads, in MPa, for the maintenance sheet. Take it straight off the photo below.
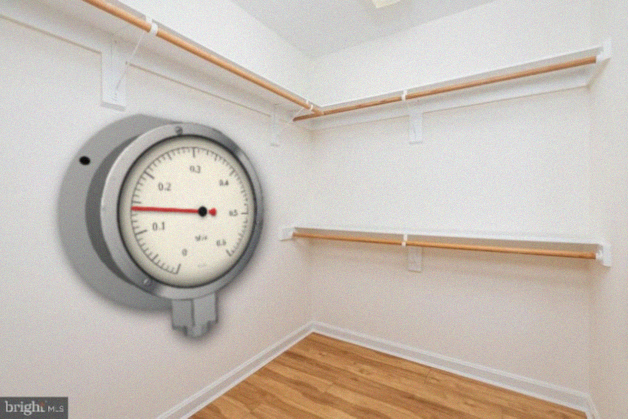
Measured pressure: 0.14 MPa
